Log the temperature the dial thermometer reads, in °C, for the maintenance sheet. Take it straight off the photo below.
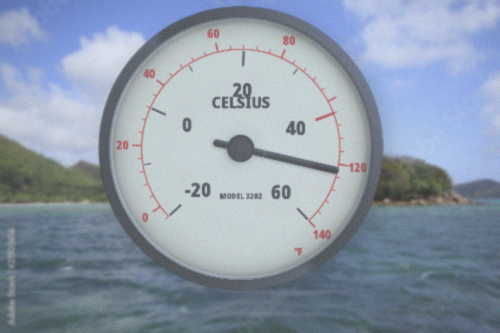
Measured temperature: 50 °C
